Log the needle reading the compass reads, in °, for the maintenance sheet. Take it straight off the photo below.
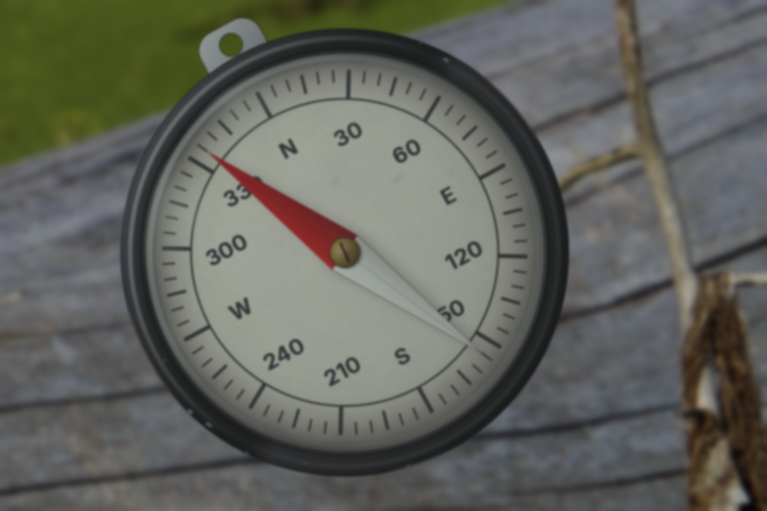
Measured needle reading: 335 °
